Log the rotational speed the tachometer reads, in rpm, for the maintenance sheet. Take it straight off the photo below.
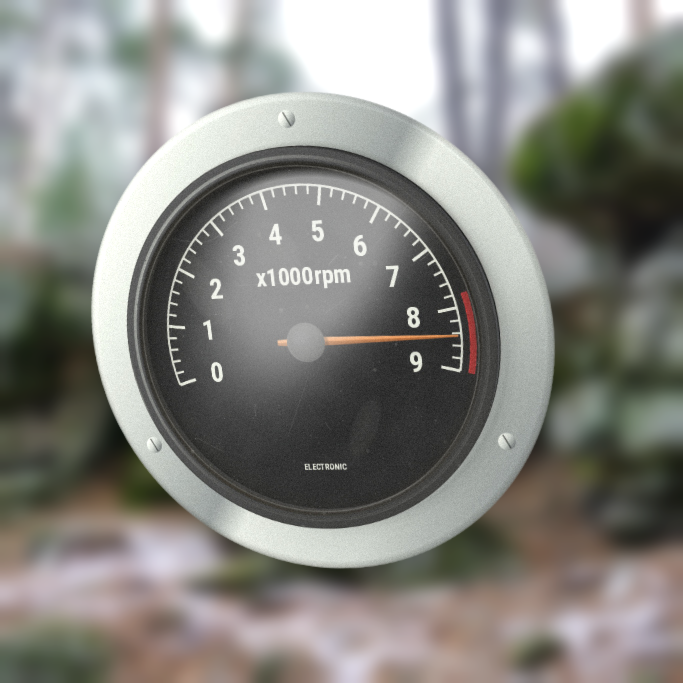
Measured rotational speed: 8400 rpm
